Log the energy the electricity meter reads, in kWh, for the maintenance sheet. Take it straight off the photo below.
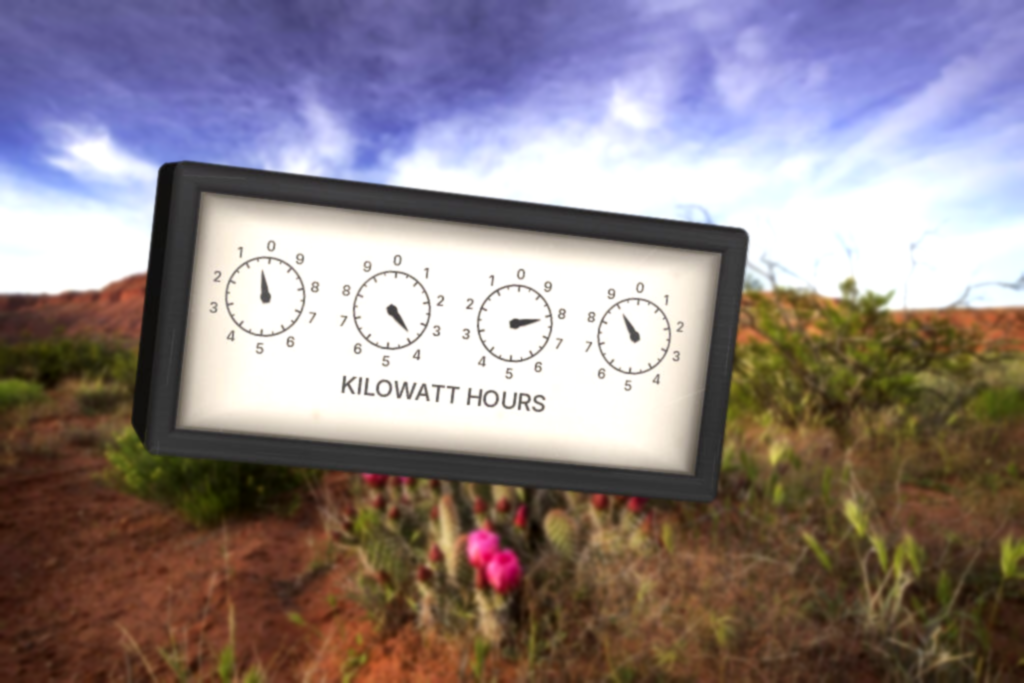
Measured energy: 379 kWh
